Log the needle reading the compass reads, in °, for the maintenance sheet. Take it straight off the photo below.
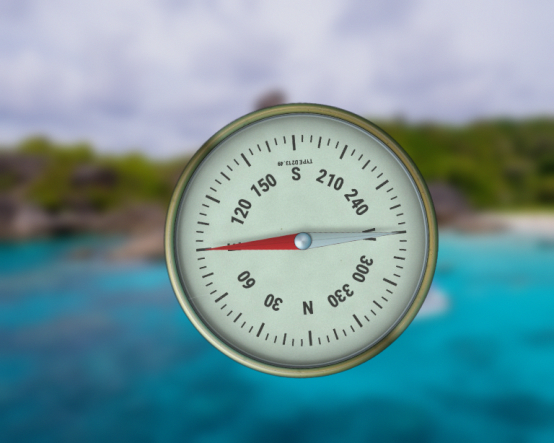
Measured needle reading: 90 °
